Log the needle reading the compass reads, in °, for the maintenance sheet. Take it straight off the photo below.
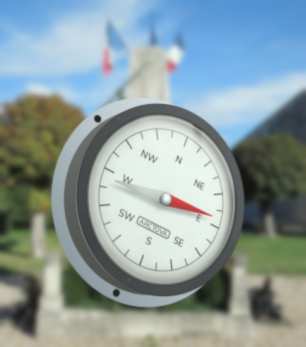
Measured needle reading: 82.5 °
